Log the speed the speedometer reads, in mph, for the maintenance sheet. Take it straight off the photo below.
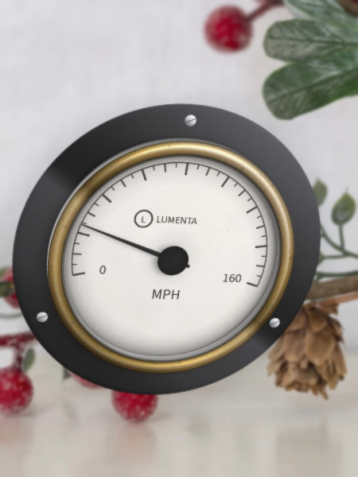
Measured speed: 25 mph
